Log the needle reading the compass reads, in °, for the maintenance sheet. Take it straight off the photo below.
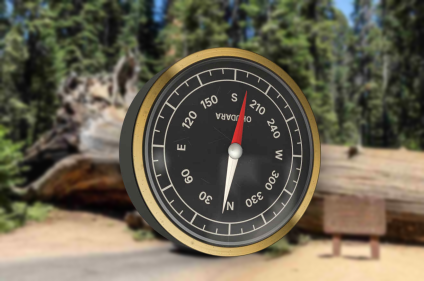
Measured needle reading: 190 °
